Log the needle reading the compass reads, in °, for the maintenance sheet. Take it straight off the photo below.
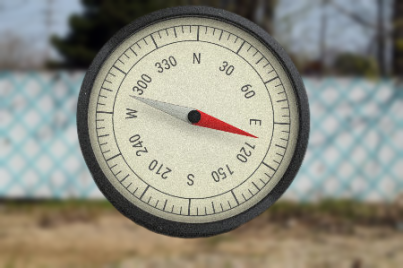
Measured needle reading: 105 °
